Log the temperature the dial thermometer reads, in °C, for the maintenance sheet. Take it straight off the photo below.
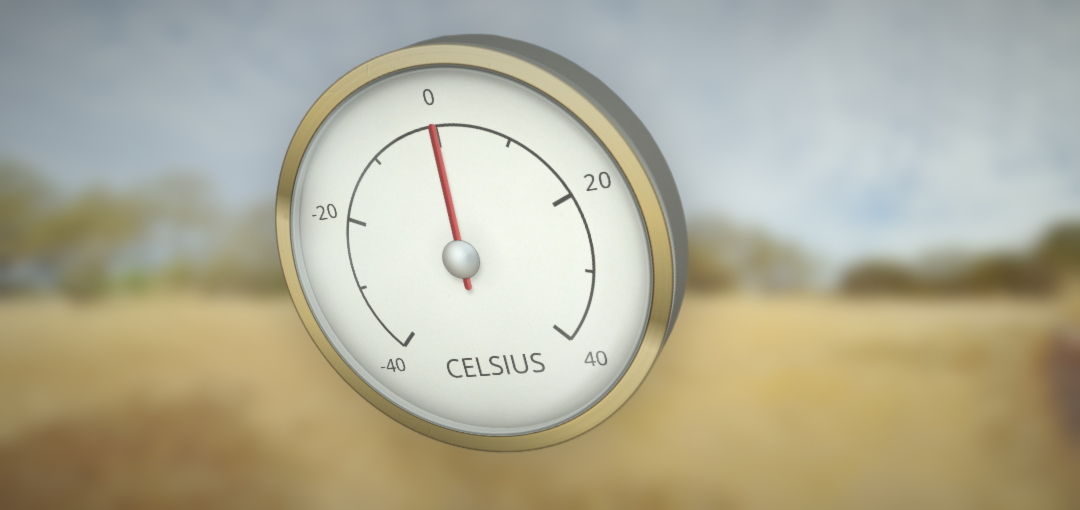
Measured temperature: 0 °C
